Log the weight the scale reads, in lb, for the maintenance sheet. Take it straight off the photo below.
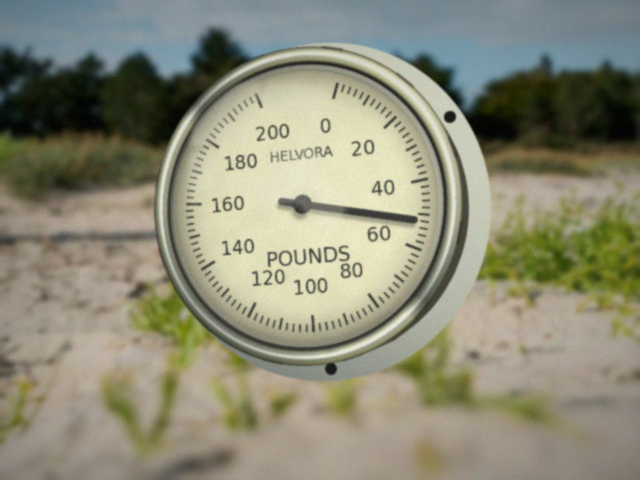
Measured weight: 52 lb
